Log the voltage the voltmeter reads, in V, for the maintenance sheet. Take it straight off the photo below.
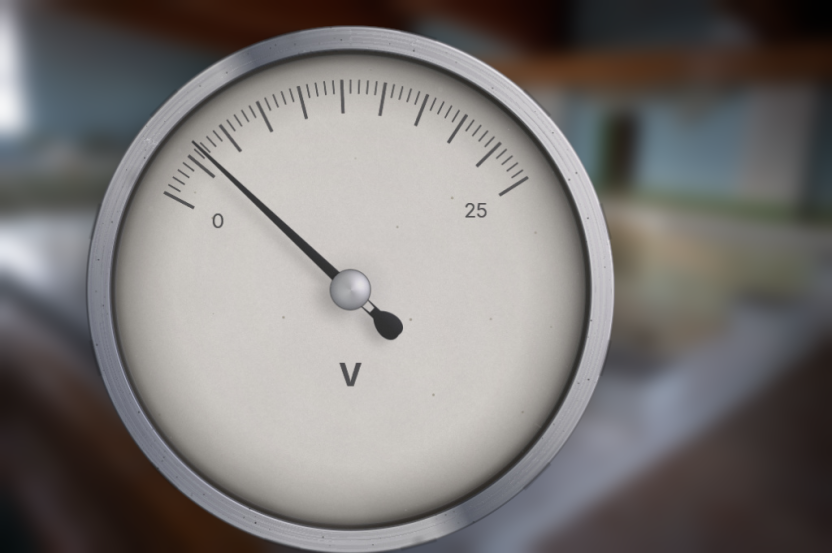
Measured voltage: 3.25 V
